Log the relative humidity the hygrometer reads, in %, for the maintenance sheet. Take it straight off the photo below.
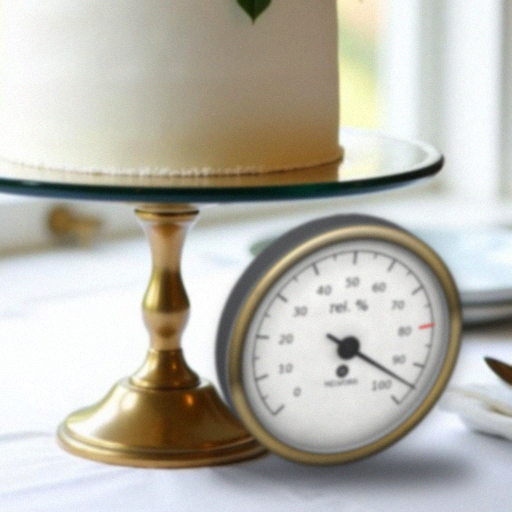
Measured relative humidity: 95 %
